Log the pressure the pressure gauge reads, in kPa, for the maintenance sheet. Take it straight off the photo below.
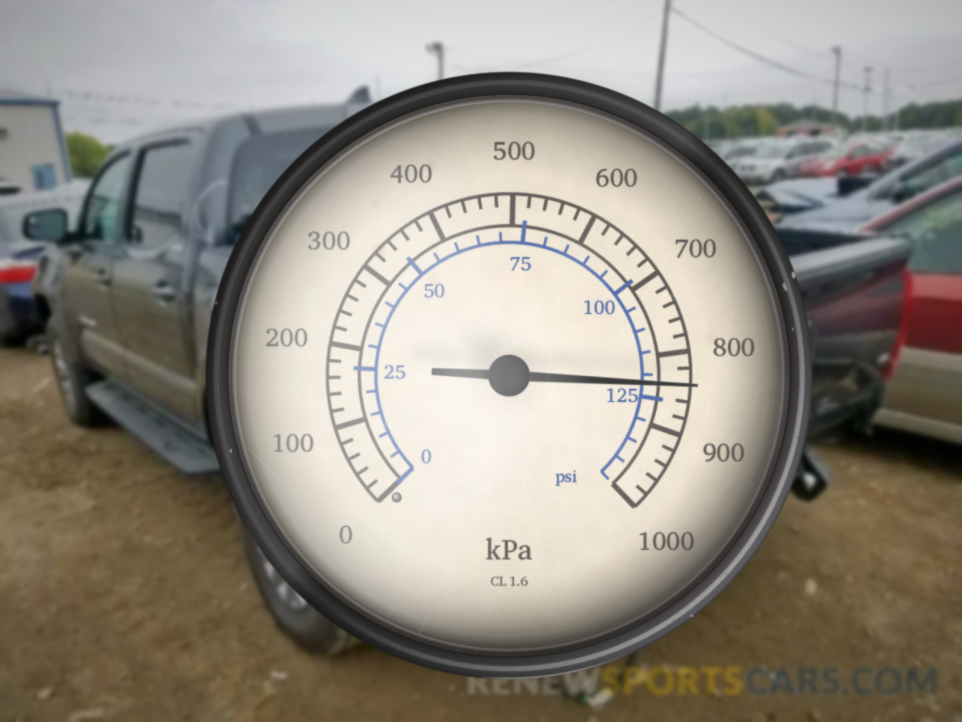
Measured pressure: 840 kPa
